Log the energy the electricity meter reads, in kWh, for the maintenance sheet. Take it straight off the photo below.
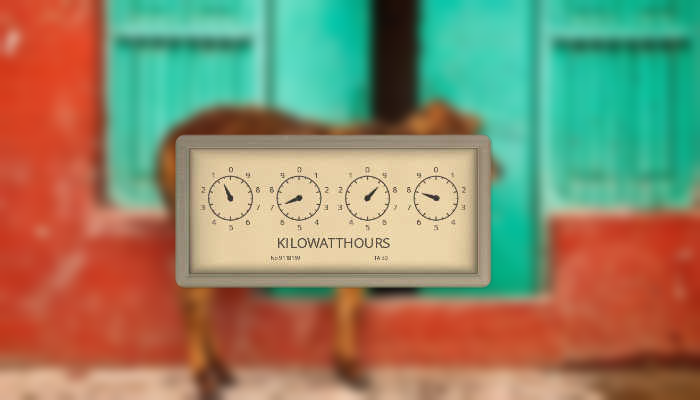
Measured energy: 688 kWh
